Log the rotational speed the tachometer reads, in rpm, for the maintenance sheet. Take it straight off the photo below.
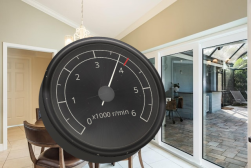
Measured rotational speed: 3750 rpm
